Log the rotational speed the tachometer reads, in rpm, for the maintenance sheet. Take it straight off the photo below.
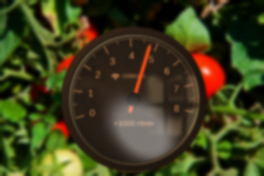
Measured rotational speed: 4750 rpm
